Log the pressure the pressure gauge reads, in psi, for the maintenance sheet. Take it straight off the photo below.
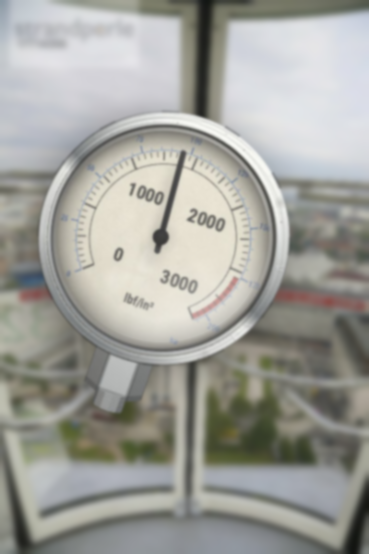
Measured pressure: 1400 psi
